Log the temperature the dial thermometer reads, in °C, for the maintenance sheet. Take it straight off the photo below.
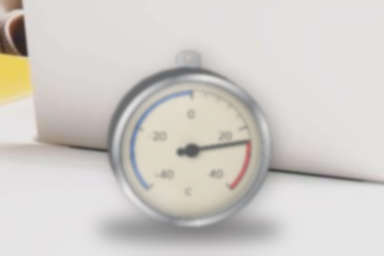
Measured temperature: 24 °C
